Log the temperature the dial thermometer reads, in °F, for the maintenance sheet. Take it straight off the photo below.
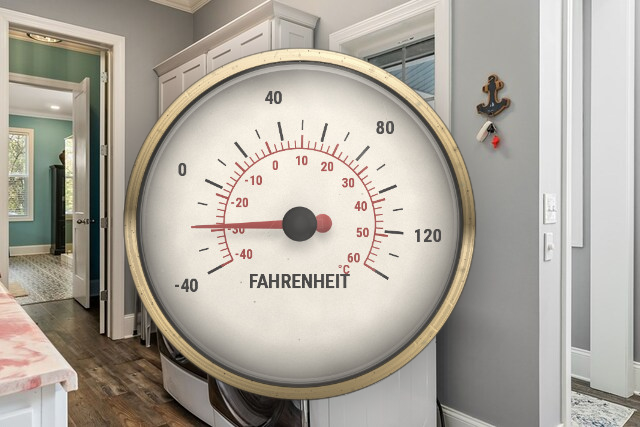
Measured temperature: -20 °F
